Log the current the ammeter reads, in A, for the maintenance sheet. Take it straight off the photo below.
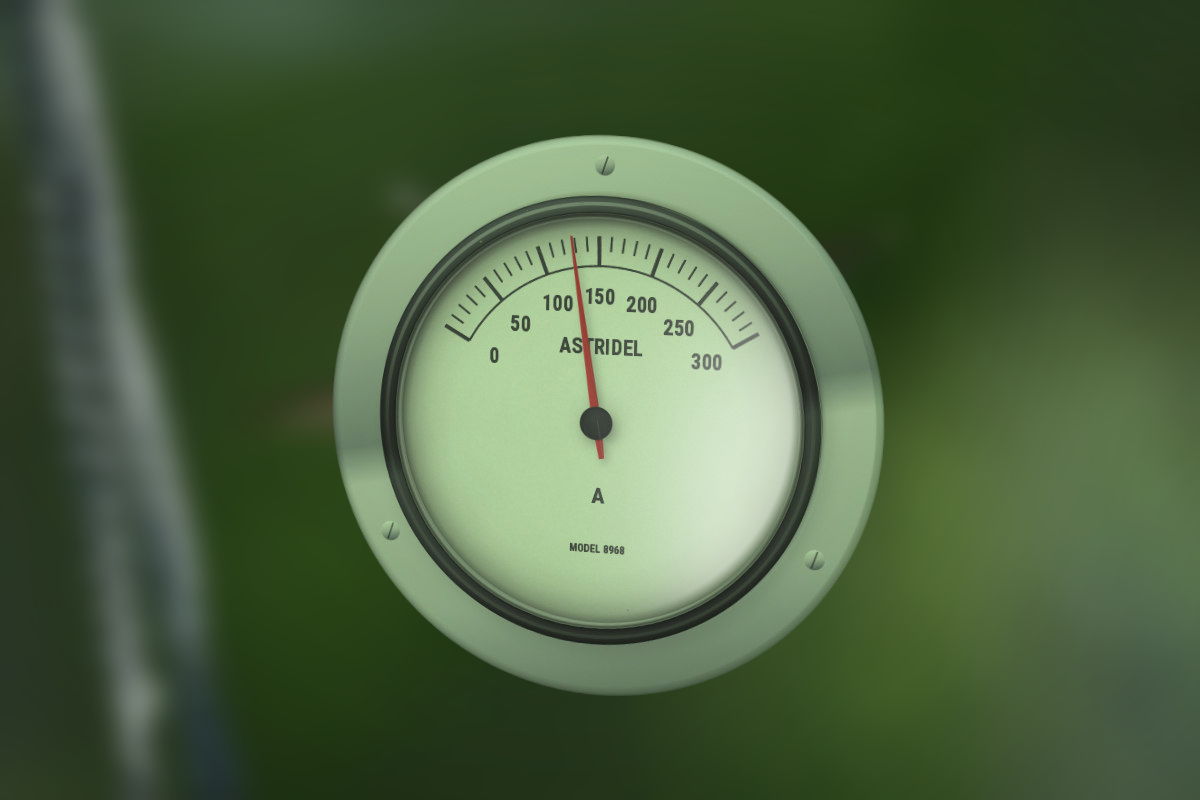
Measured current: 130 A
